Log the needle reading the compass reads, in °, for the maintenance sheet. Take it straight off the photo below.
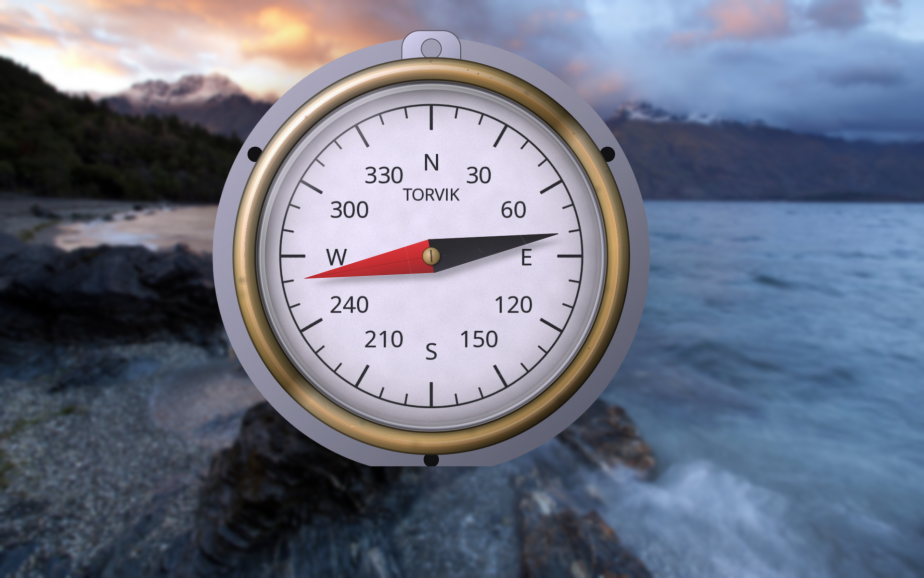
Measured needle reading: 260 °
